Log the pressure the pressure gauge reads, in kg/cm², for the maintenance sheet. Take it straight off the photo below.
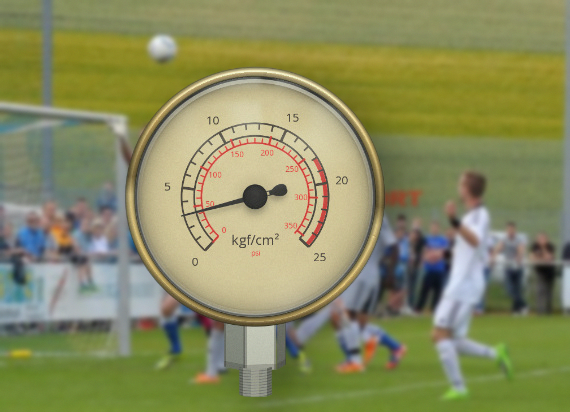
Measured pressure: 3 kg/cm²
